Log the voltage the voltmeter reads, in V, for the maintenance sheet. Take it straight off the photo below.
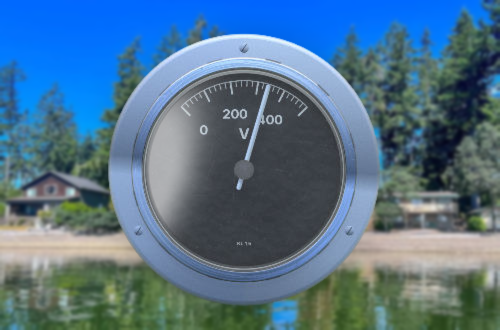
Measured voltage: 340 V
